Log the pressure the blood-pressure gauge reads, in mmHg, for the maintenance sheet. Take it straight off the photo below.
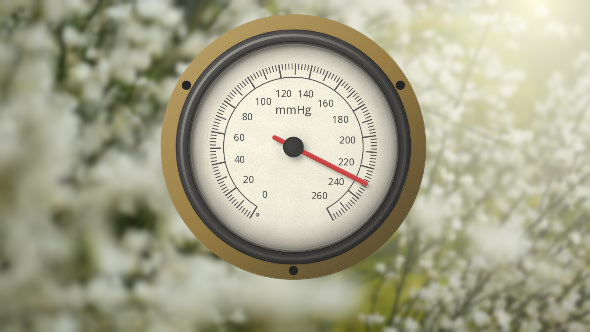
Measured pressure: 230 mmHg
